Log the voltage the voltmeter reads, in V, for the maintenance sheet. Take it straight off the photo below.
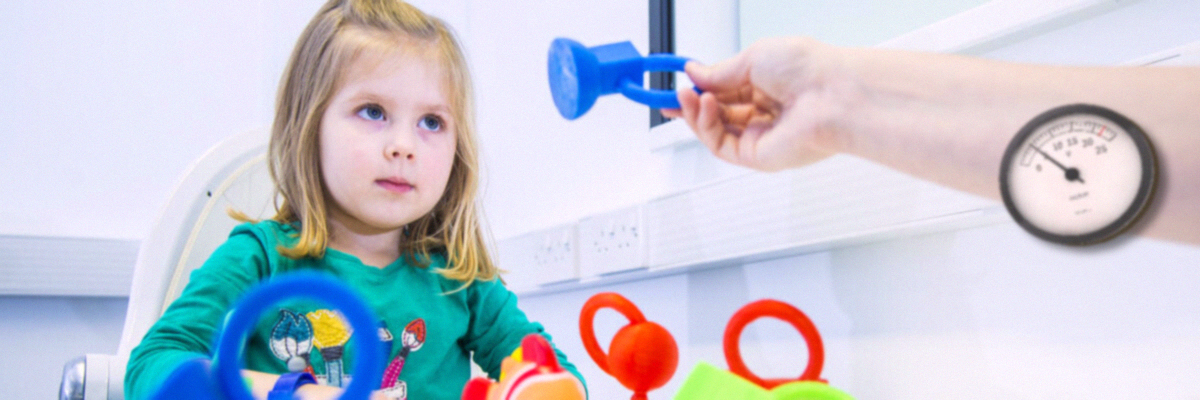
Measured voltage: 5 V
